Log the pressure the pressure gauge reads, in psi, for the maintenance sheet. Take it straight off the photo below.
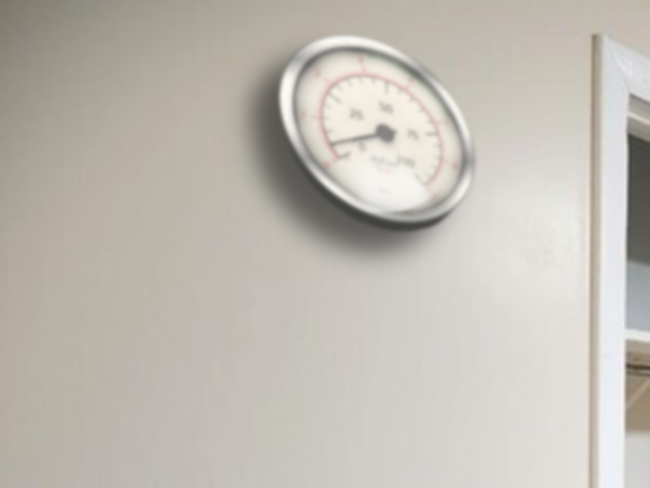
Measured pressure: 5 psi
